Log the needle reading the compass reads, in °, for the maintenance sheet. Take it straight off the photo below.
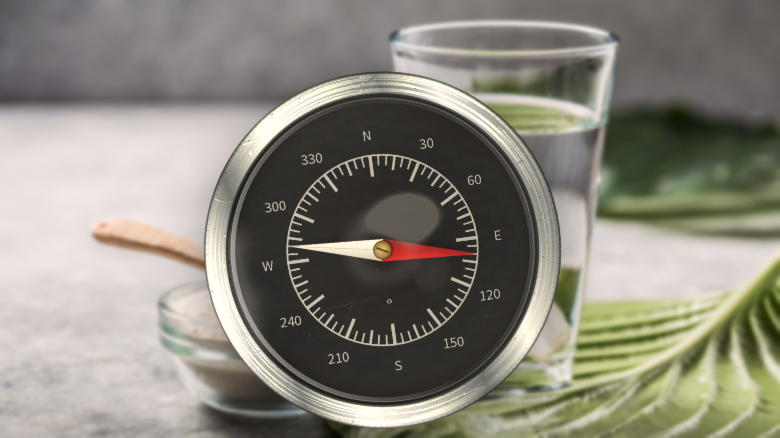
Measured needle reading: 100 °
